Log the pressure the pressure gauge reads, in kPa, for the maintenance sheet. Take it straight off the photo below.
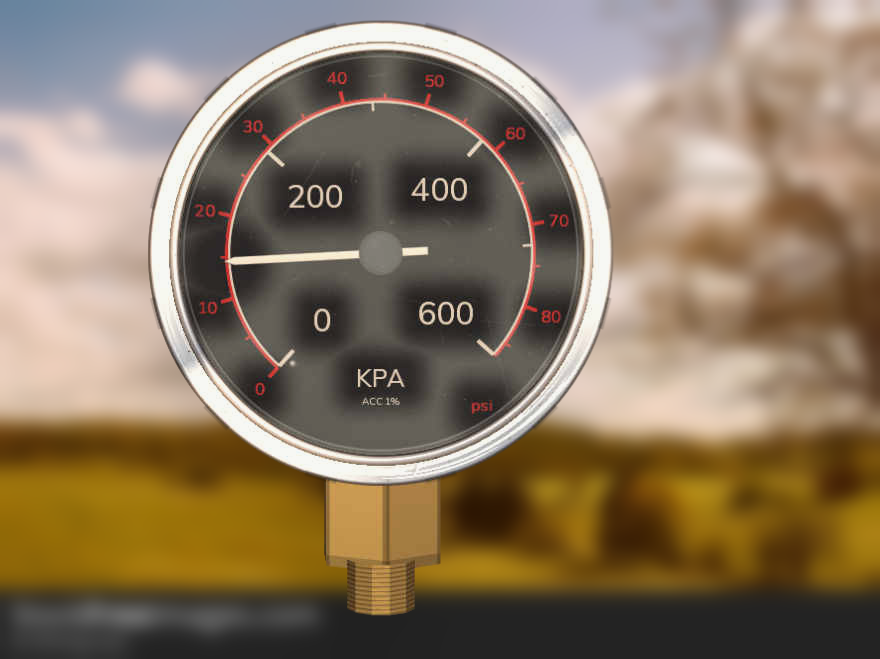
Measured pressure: 100 kPa
